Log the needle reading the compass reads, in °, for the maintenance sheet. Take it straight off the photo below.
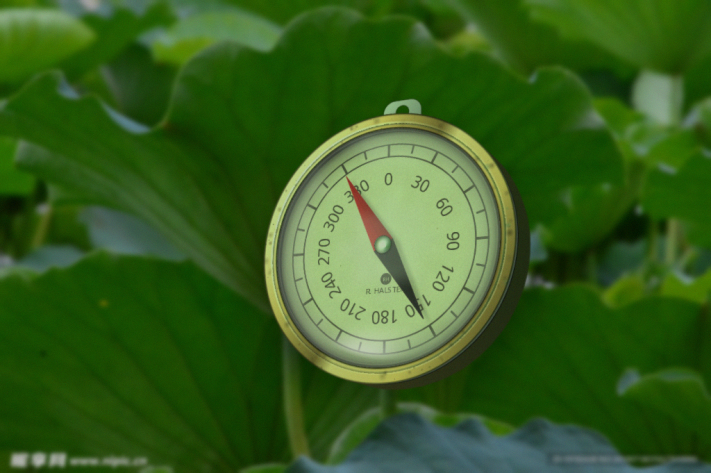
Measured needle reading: 330 °
